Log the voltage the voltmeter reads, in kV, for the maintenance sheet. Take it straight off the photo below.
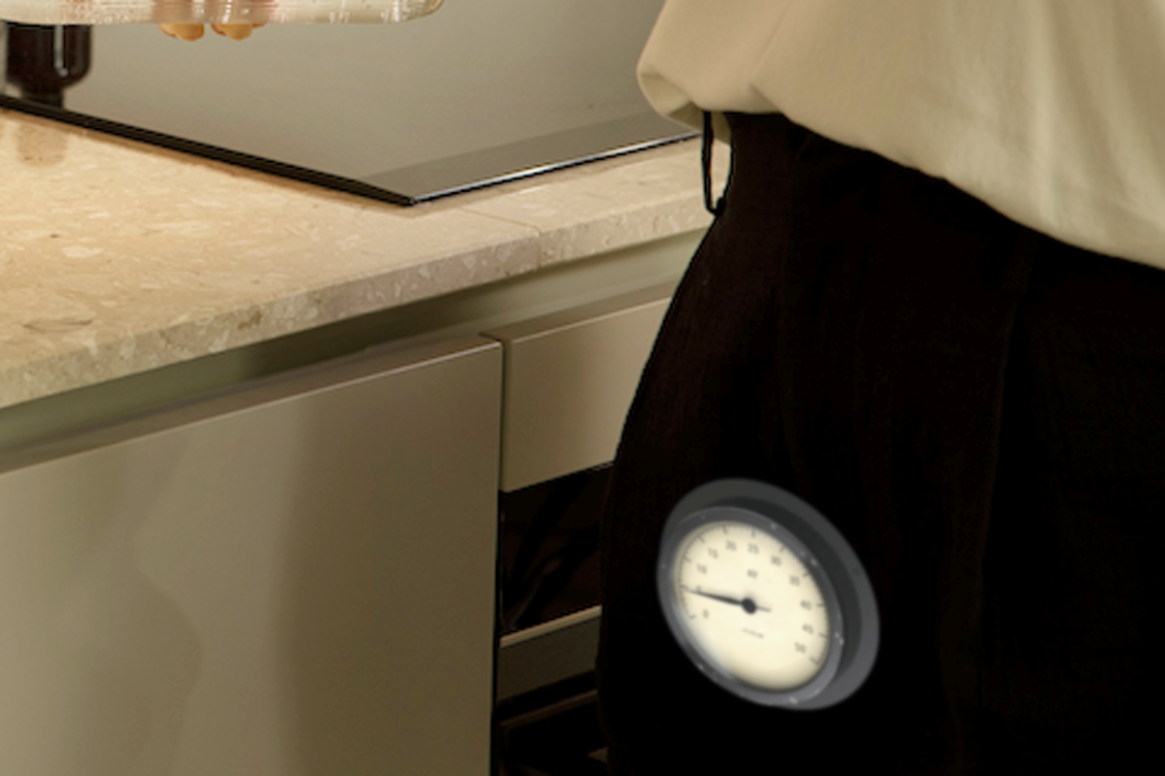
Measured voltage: 5 kV
